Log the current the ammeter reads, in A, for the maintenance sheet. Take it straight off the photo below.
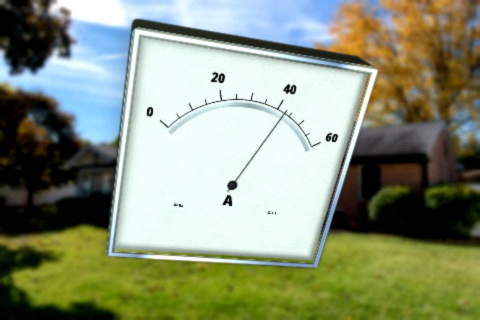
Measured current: 42.5 A
